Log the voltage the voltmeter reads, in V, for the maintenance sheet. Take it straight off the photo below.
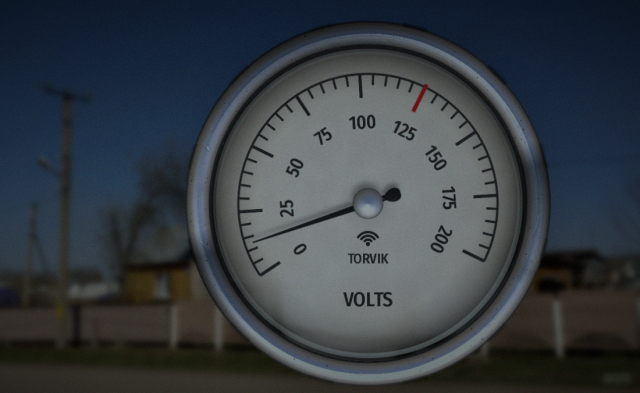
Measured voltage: 12.5 V
